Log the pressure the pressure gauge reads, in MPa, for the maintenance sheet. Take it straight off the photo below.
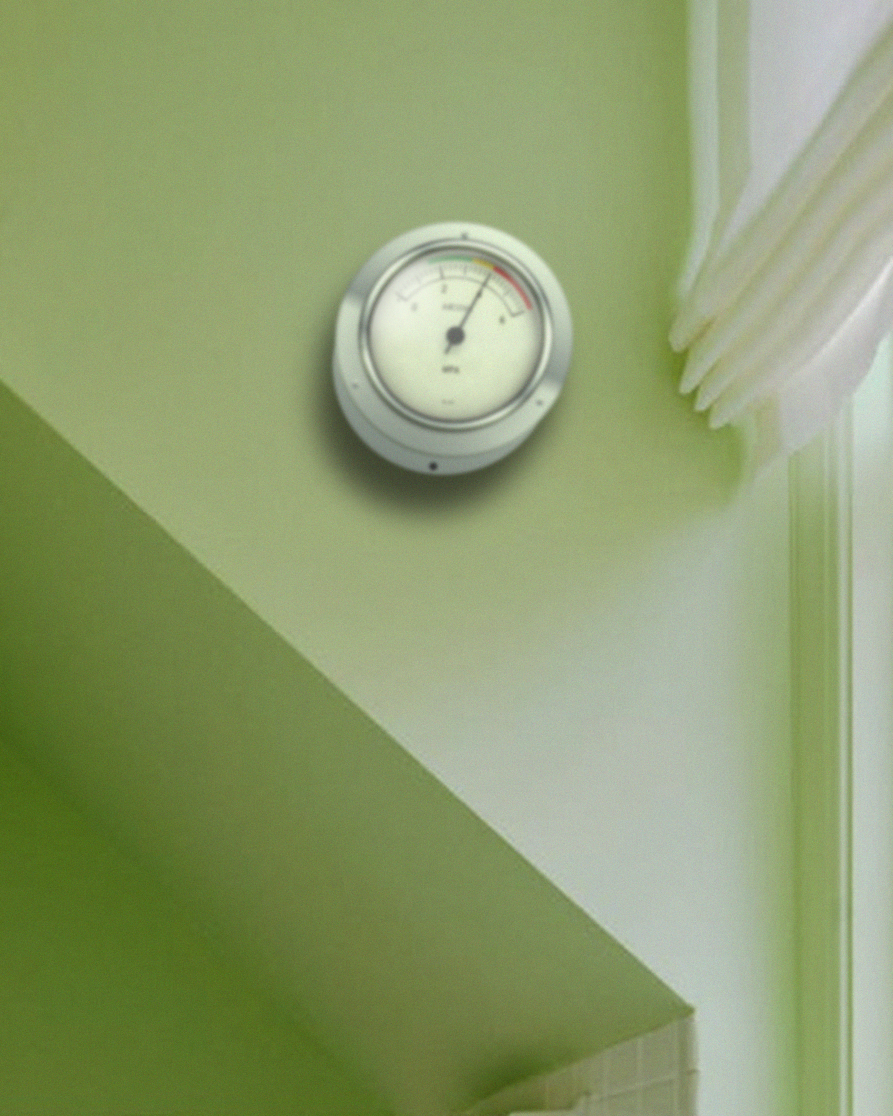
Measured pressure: 4 MPa
